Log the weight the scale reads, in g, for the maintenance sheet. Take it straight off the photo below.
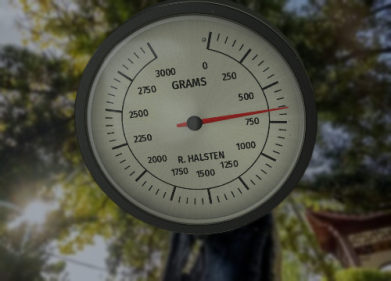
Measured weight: 650 g
